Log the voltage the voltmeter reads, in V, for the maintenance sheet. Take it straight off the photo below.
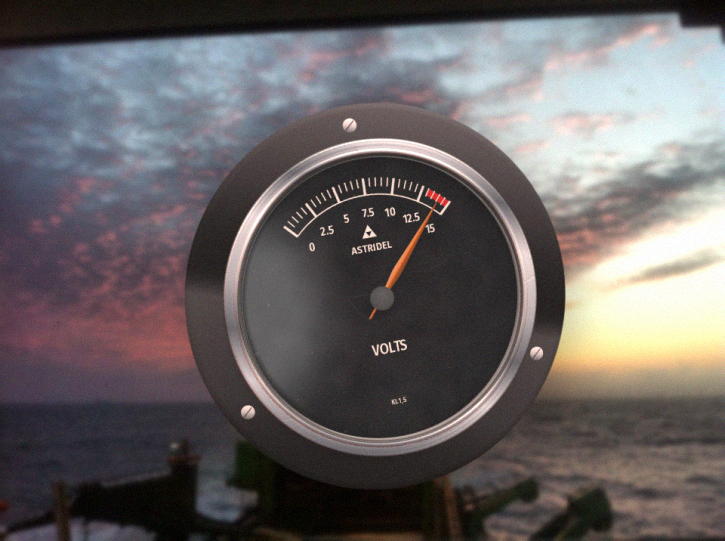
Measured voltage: 14 V
